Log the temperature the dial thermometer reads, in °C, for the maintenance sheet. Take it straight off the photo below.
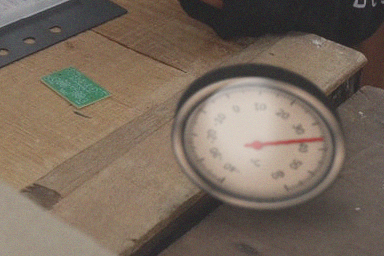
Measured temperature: 35 °C
